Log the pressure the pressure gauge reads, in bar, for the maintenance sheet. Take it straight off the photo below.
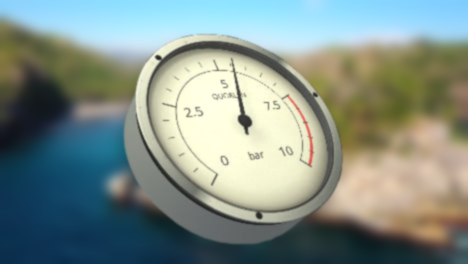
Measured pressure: 5.5 bar
